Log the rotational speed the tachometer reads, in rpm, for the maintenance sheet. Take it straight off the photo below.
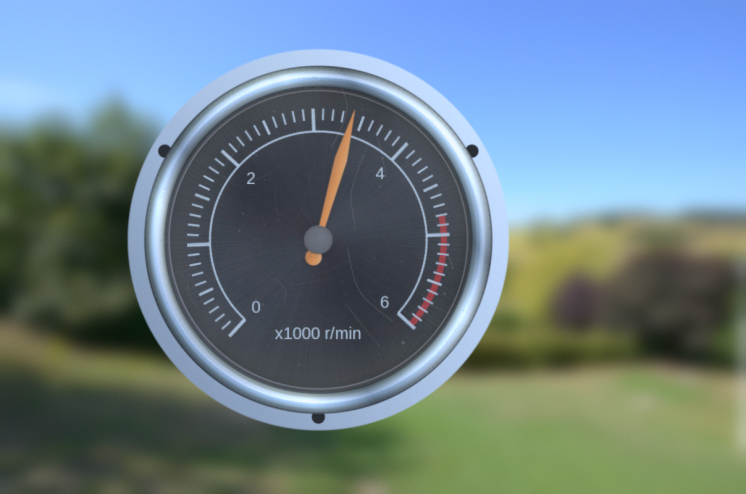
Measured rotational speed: 3400 rpm
